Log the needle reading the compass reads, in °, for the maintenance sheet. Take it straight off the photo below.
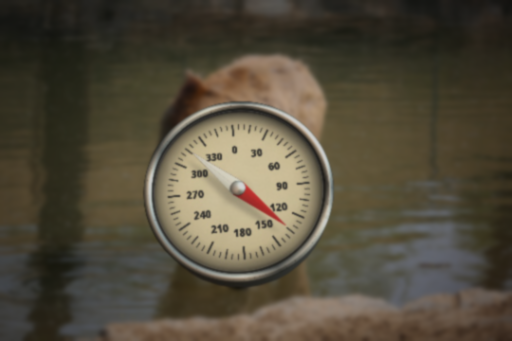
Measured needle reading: 135 °
